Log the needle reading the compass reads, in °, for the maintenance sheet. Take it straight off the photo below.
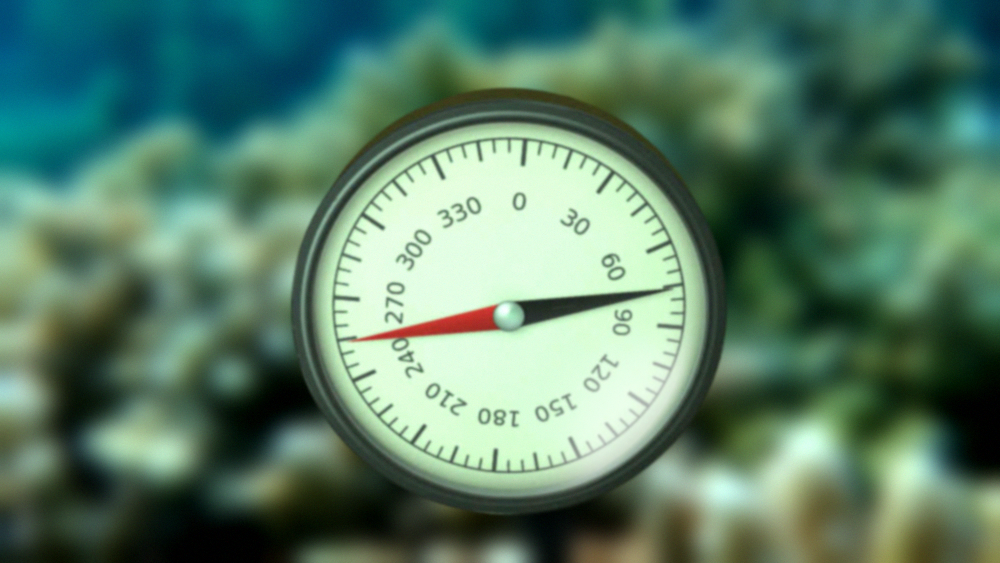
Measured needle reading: 255 °
